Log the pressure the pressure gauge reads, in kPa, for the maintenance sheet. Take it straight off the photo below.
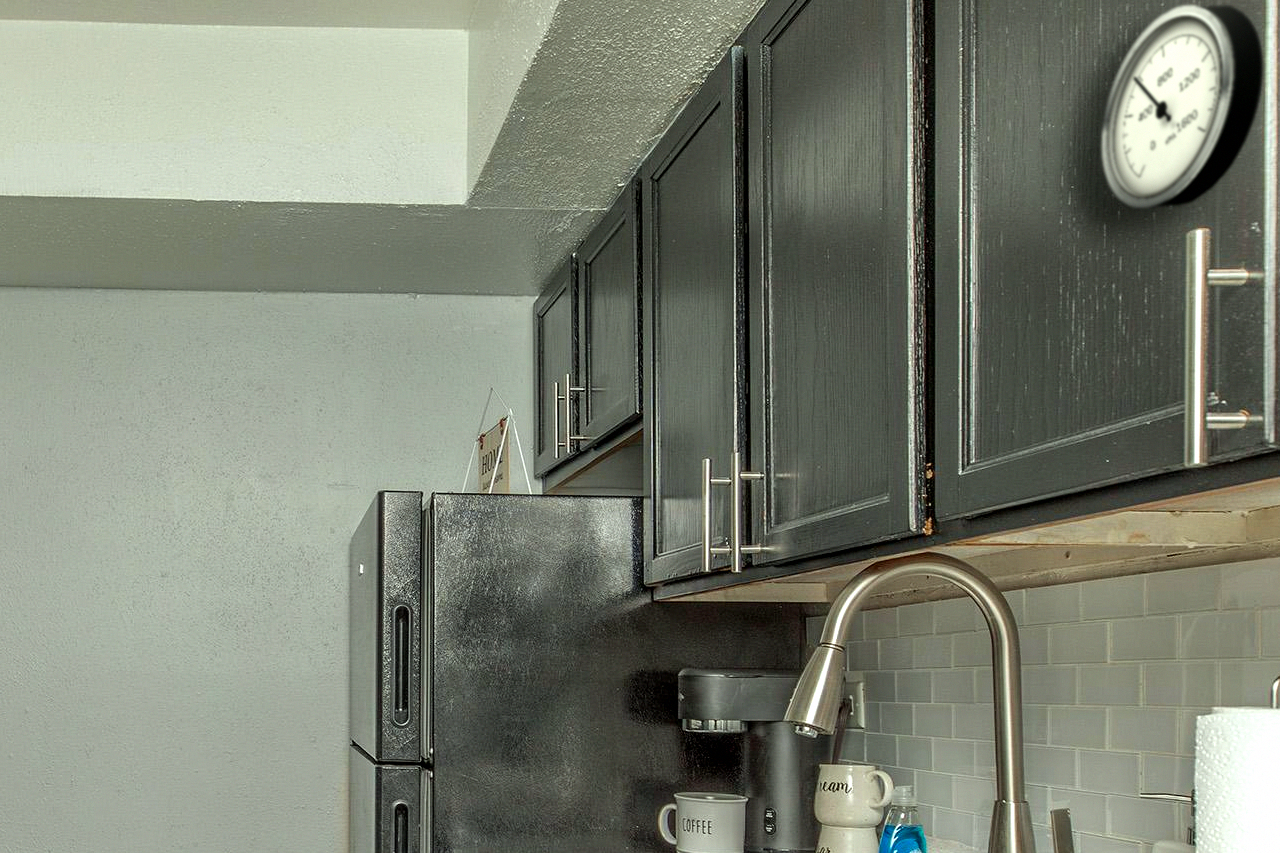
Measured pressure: 600 kPa
